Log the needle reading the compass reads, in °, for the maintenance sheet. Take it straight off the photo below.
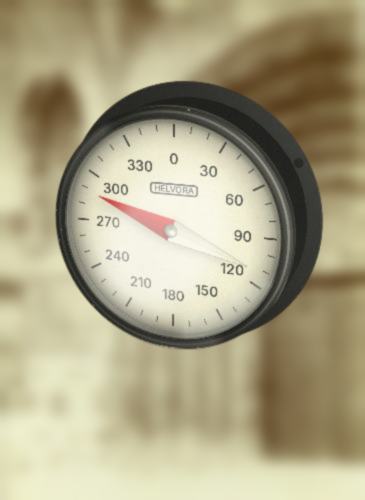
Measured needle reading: 290 °
